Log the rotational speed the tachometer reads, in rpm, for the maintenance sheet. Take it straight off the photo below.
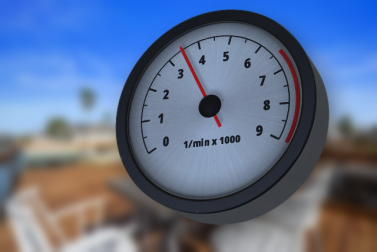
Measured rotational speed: 3500 rpm
